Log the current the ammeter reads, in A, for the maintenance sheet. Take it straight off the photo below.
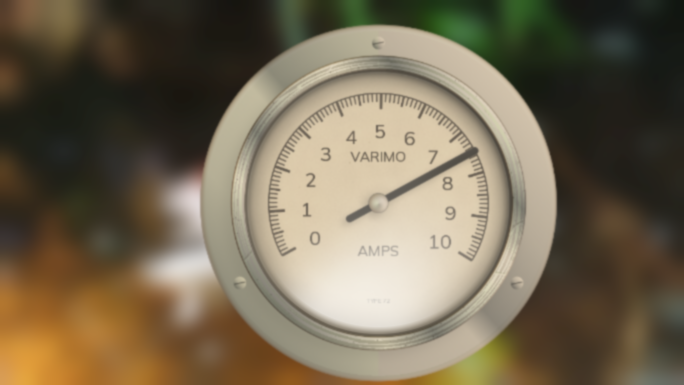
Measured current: 7.5 A
